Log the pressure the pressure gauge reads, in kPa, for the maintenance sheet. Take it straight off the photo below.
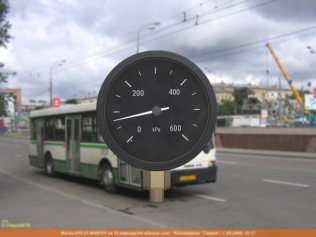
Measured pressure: 75 kPa
